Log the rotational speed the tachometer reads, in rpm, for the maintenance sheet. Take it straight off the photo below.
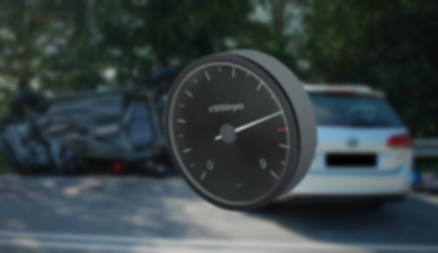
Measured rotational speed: 7000 rpm
